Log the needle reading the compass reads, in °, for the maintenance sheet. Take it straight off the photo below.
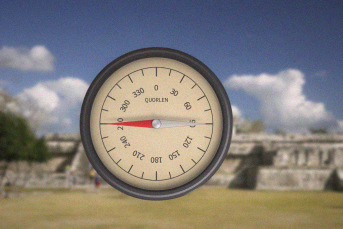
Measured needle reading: 270 °
